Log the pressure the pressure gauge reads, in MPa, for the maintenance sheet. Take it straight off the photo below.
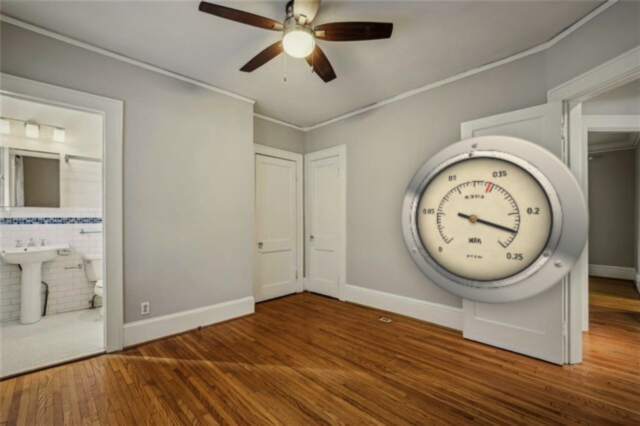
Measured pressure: 0.225 MPa
